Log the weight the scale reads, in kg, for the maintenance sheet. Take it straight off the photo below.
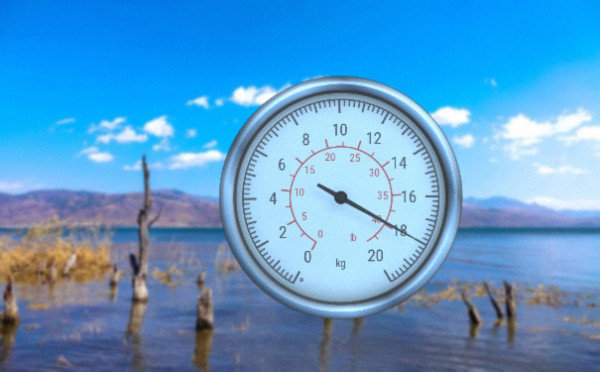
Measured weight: 18 kg
